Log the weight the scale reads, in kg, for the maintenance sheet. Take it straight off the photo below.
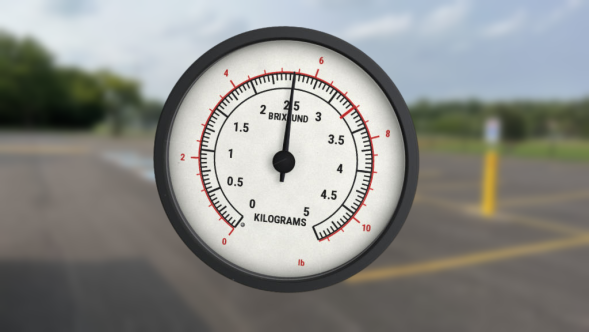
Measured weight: 2.5 kg
